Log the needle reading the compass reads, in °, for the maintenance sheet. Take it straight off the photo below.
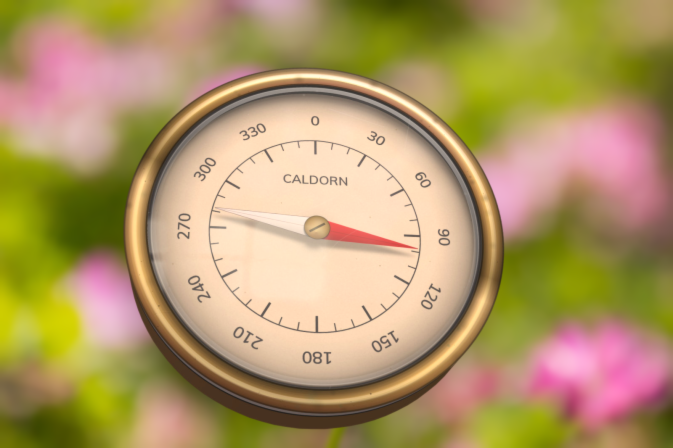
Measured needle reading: 100 °
